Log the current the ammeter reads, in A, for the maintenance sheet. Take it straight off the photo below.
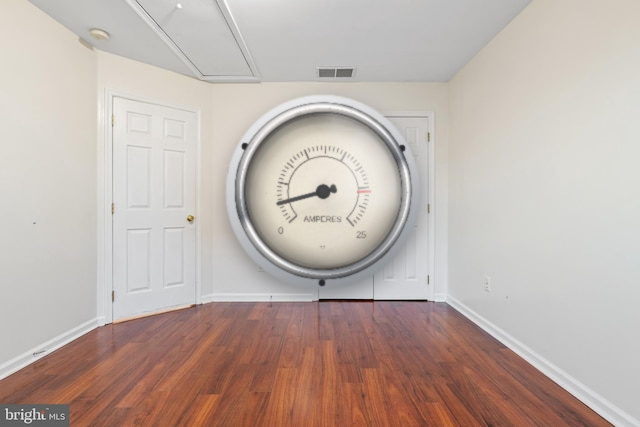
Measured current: 2.5 A
